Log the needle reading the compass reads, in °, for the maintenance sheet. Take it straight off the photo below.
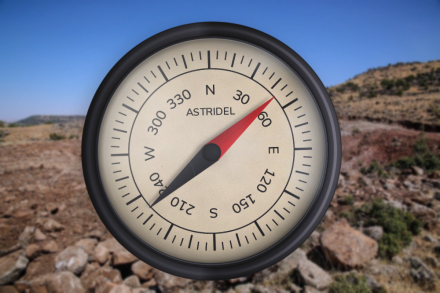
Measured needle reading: 50 °
